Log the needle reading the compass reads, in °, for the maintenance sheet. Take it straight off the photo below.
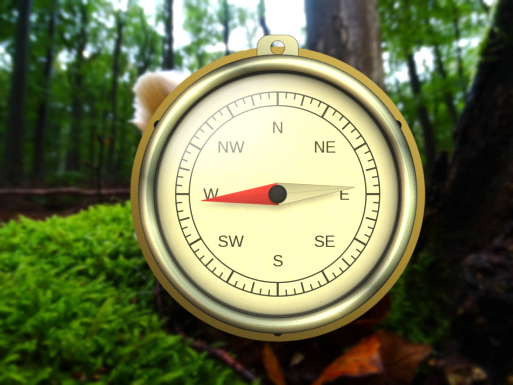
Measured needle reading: 265 °
